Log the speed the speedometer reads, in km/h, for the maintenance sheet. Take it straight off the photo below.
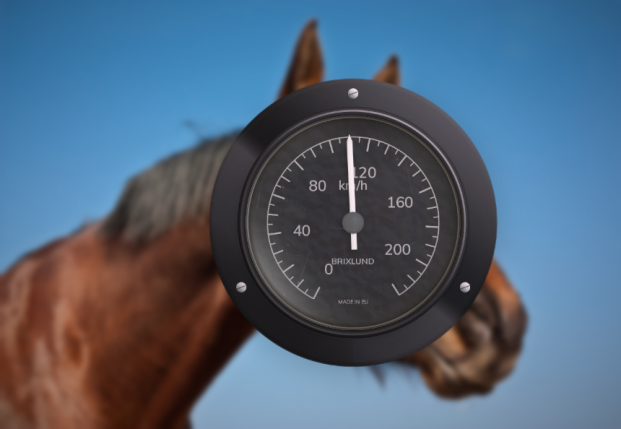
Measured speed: 110 km/h
